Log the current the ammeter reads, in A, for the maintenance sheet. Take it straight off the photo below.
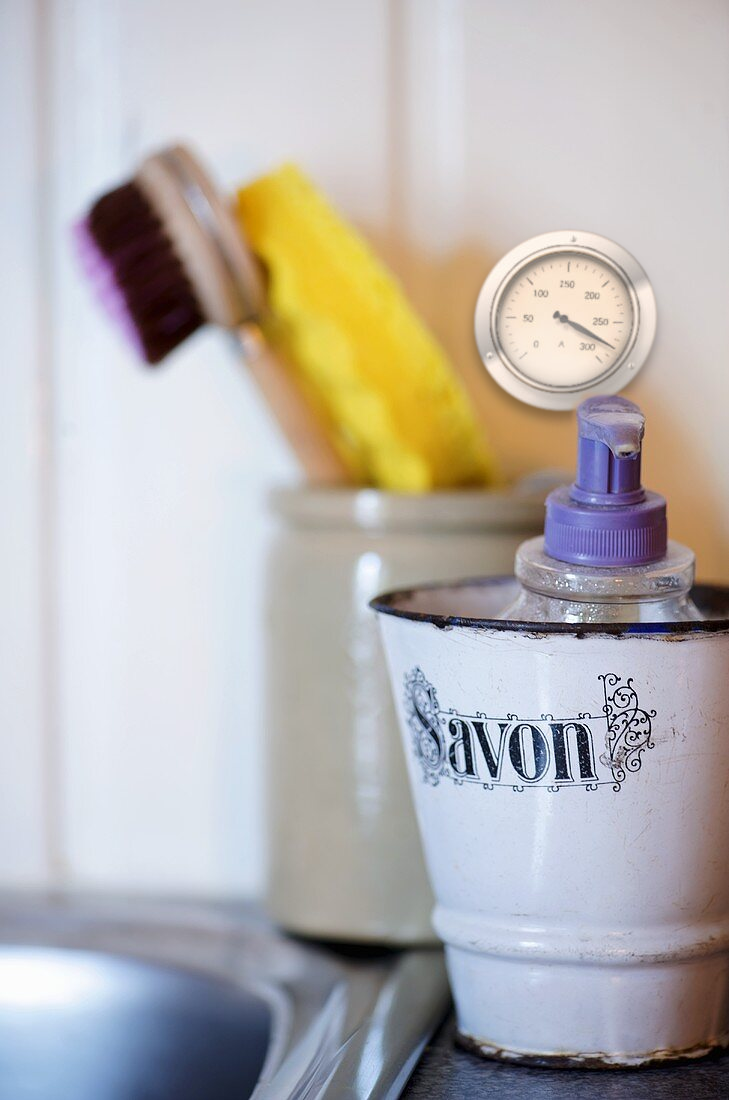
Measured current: 280 A
